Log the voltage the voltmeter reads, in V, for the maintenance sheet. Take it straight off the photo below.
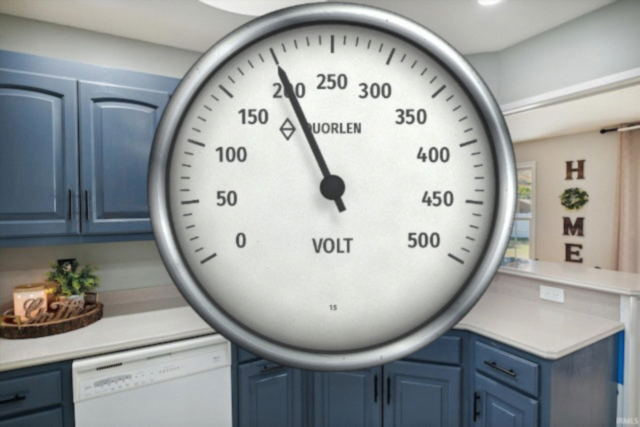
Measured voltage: 200 V
